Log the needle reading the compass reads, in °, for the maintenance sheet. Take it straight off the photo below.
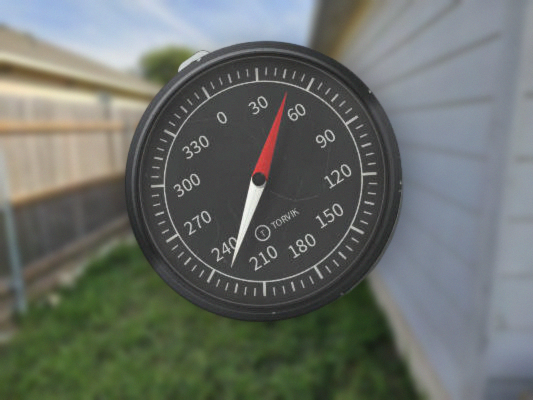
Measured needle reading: 50 °
